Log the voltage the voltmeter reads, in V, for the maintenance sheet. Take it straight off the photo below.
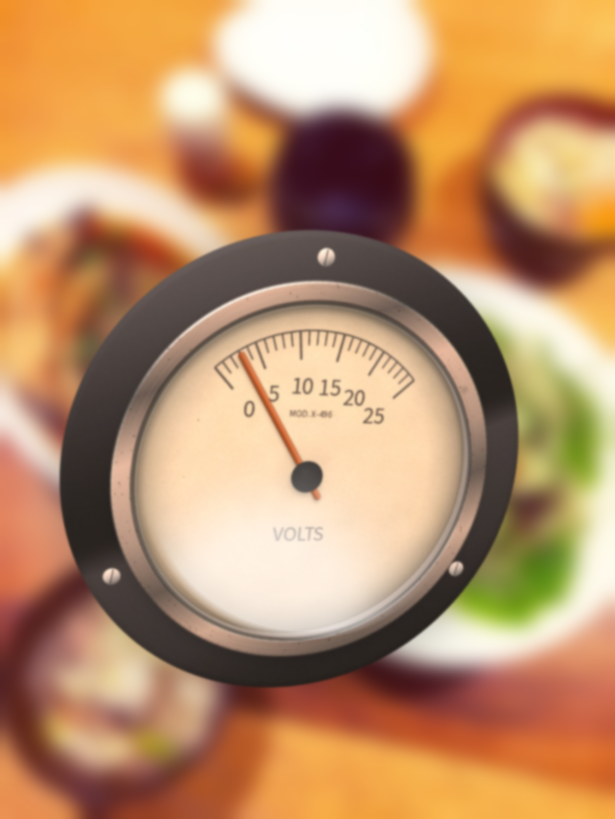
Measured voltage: 3 V
